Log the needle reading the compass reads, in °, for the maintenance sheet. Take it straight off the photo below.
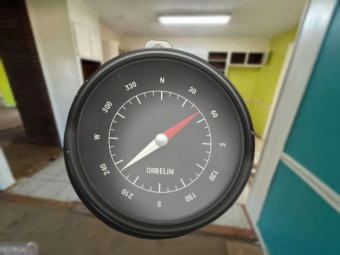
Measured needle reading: 50 °
